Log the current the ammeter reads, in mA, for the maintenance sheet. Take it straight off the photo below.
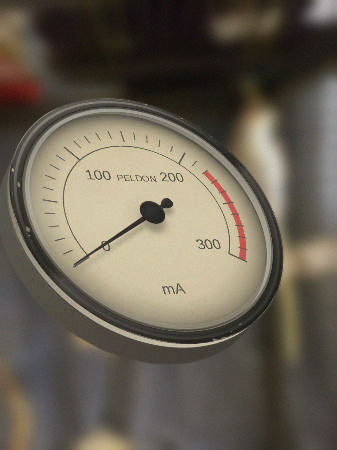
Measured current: 0 mA
